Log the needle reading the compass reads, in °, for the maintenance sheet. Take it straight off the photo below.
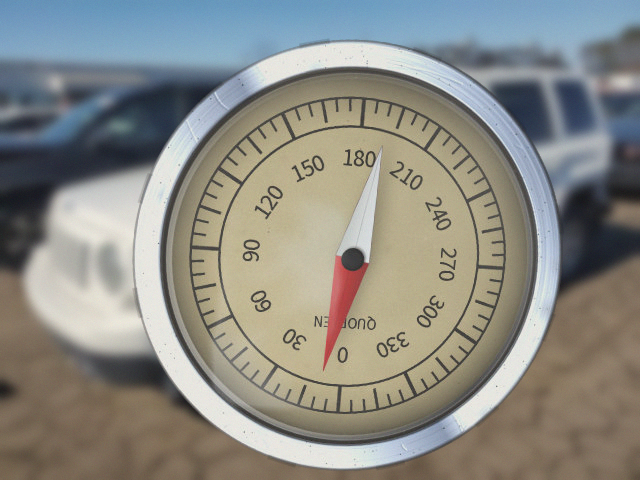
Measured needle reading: 10 °
